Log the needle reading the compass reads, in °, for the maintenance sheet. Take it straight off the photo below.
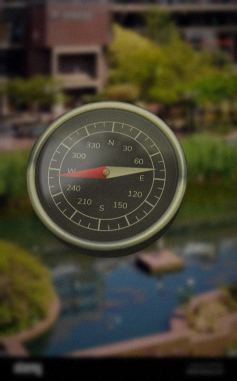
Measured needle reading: 260 °
